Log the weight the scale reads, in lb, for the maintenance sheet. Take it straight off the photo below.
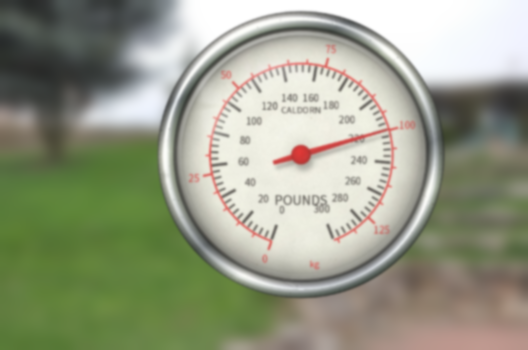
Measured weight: 220 lb
